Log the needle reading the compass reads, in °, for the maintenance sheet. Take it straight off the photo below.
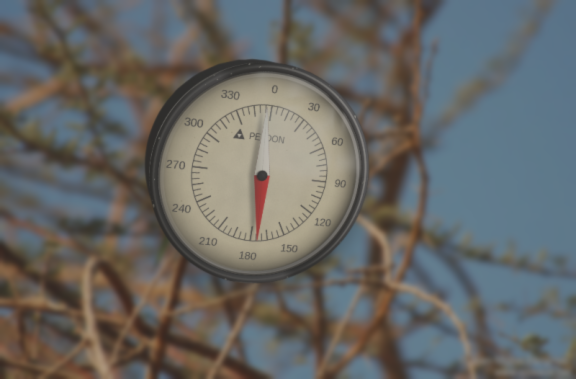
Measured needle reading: 175 °
